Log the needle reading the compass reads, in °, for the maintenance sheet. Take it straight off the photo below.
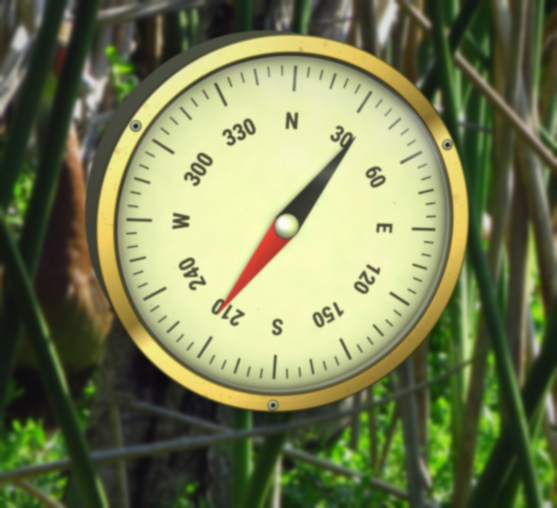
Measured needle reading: 215 °
